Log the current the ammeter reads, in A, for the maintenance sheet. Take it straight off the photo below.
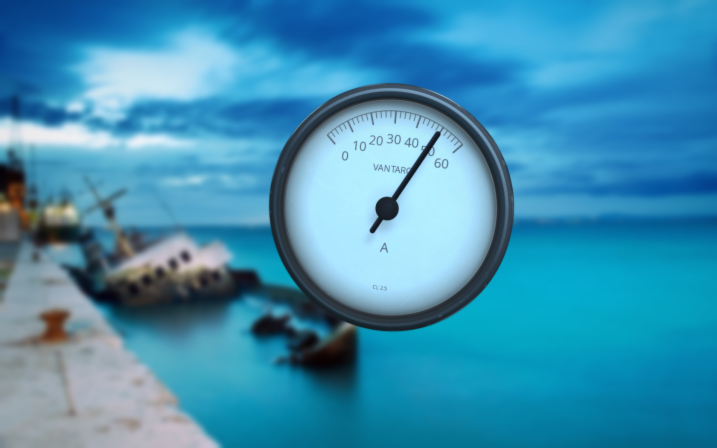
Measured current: 50 A
